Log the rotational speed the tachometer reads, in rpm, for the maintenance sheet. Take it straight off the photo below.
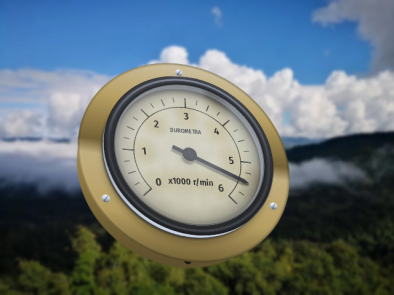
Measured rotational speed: 5500 rpm
